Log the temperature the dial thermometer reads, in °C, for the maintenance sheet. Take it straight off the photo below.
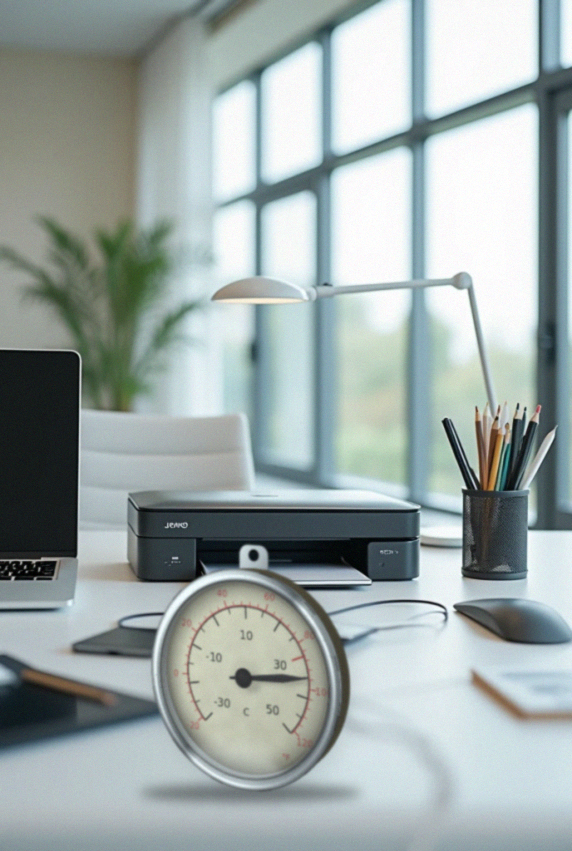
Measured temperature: 35 °C
